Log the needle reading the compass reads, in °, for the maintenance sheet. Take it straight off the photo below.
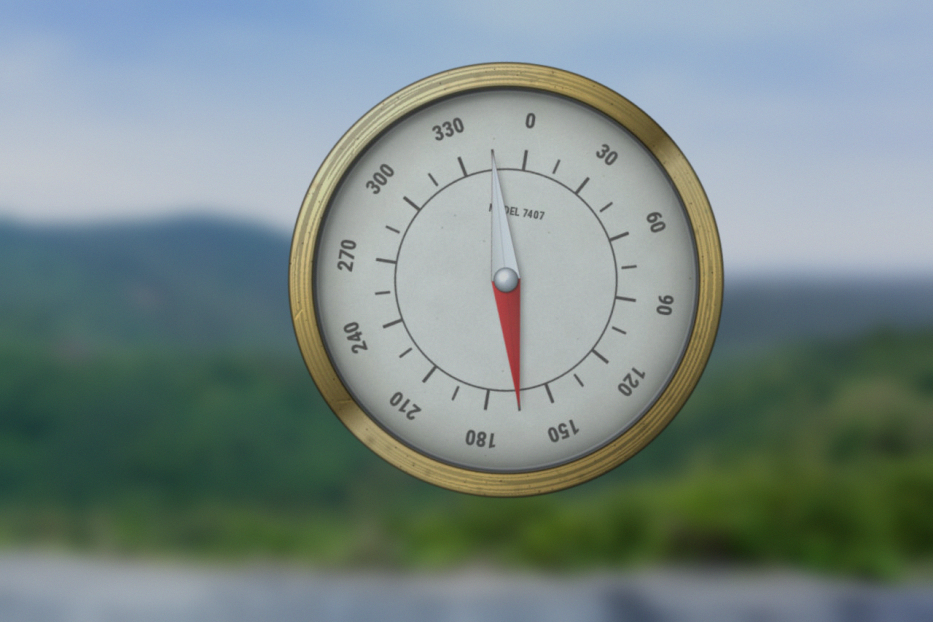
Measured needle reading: 165 °
